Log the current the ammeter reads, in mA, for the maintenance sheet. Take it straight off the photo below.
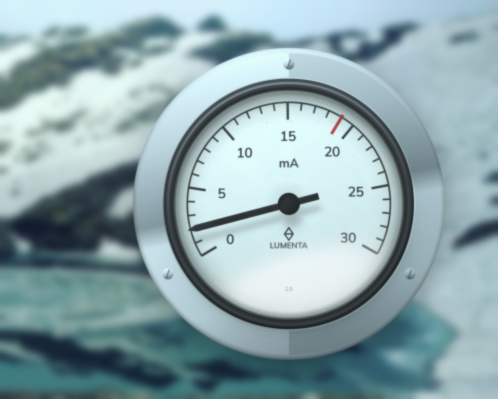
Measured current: 2 mA
